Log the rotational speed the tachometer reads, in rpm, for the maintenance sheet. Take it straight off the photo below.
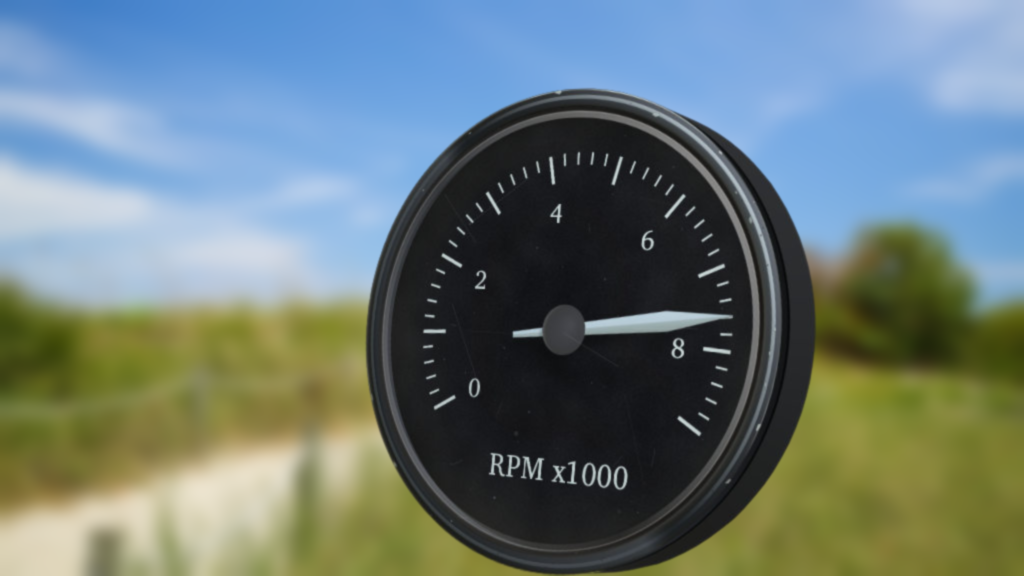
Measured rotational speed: 7600 rpm
